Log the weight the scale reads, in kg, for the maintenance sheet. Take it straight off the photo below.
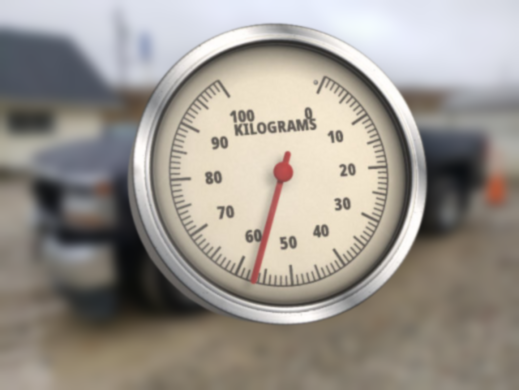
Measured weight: 57 kg
